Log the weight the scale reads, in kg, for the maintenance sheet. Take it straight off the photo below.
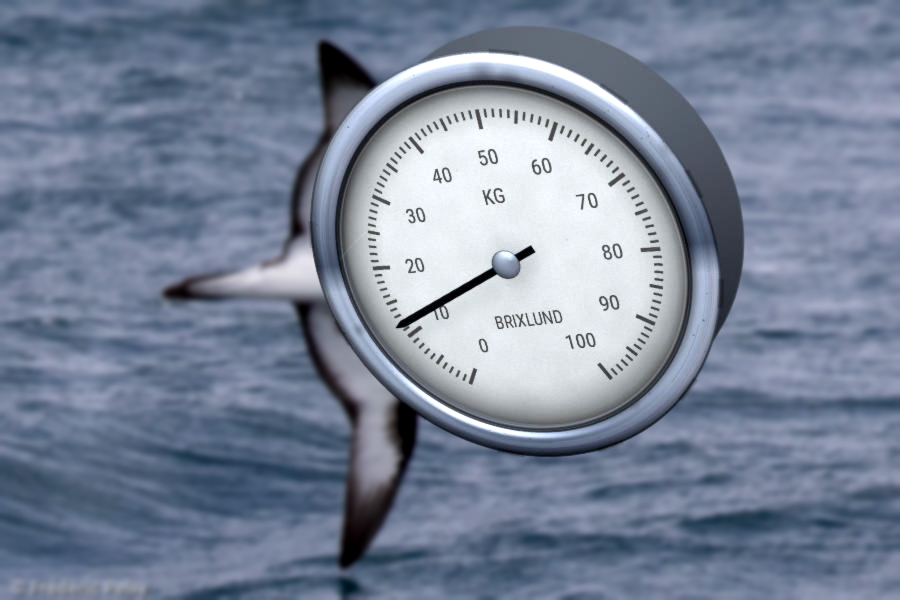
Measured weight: 12 kg
